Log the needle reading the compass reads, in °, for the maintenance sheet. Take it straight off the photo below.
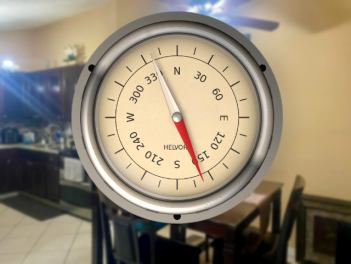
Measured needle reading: 157.5 °
